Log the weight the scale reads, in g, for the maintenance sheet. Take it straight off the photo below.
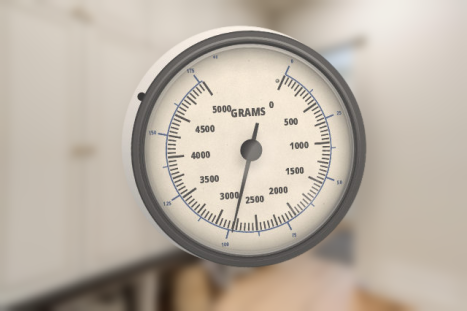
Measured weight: 2800 g
